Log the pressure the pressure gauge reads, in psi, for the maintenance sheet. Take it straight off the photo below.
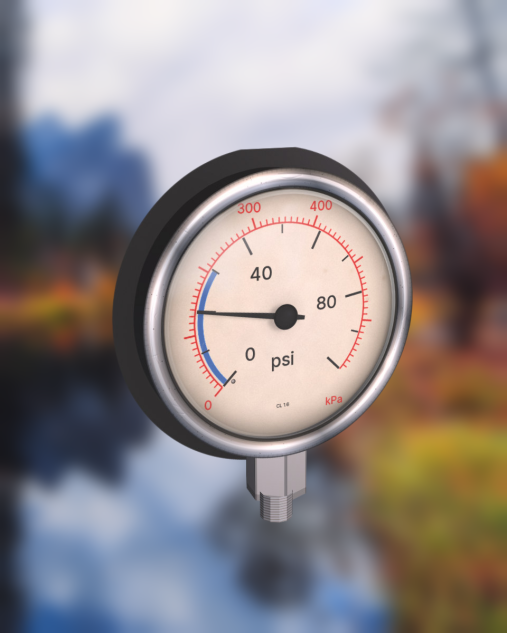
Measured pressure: 20 psi
